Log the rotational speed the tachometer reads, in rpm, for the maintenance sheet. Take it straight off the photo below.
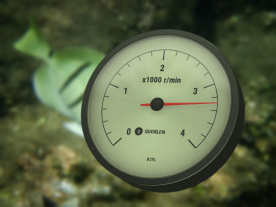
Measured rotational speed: 3300 rpm
